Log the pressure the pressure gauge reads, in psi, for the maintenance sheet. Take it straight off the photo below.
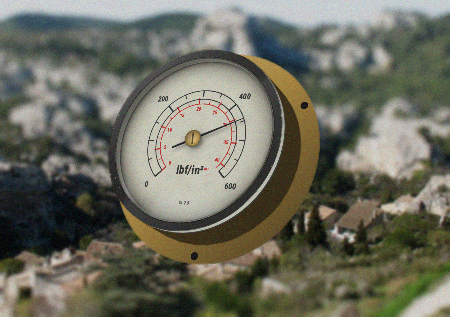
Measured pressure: 450 psi
